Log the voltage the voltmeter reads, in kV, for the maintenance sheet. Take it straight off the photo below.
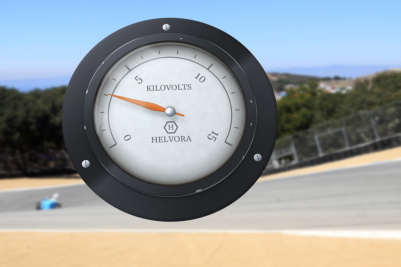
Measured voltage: 3 kV
